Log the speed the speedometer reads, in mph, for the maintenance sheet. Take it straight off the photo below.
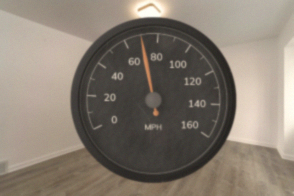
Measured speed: 70 mph
